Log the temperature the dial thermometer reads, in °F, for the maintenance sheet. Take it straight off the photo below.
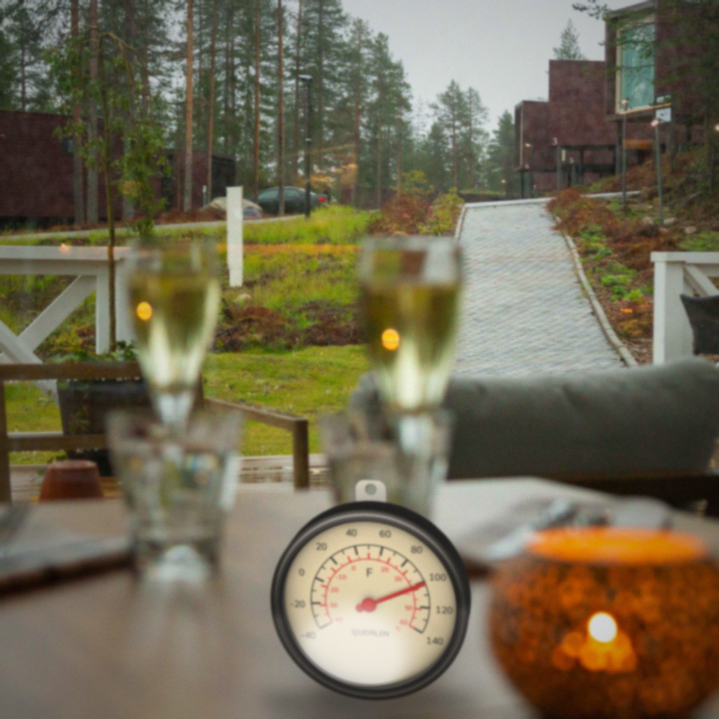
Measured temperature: 100 °F
